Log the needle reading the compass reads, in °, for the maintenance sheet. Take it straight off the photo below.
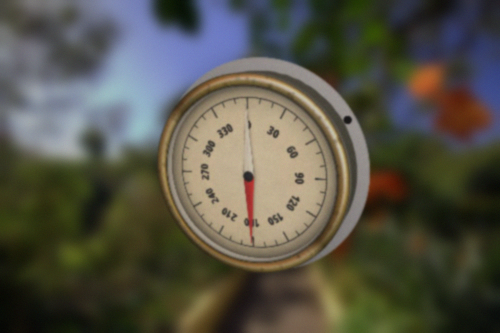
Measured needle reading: 180 °
